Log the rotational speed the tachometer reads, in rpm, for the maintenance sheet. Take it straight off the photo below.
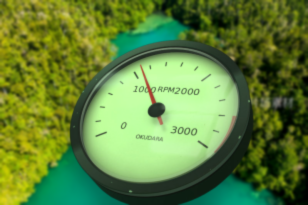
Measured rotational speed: 1100 rpm
